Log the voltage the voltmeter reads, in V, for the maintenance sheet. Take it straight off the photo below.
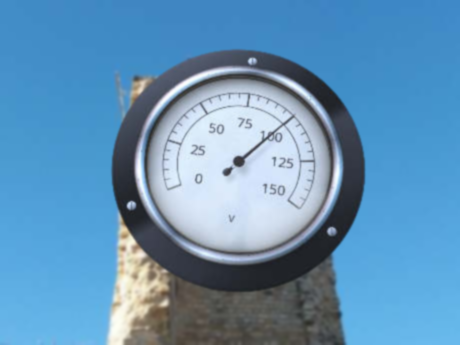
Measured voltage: 100 V
